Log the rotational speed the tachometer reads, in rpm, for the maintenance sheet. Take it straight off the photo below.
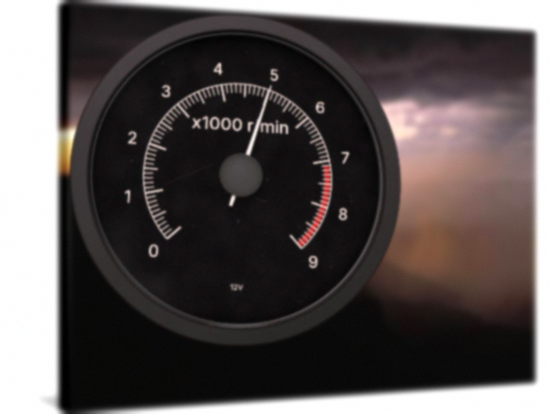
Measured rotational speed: 5000 rpm
